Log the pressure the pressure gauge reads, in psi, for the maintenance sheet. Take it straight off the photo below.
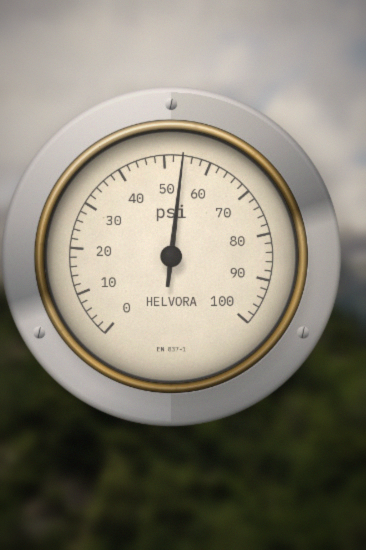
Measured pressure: 54 psi
